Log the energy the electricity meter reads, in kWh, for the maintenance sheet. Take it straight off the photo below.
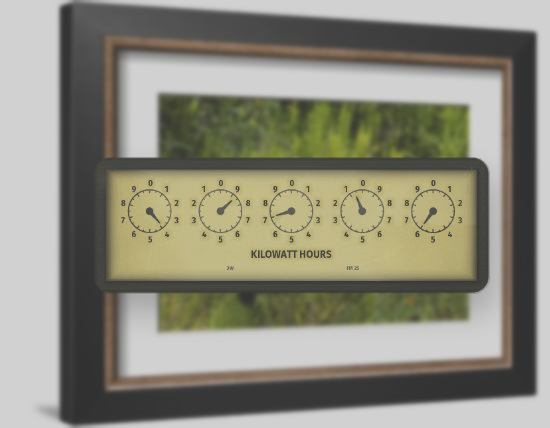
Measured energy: 38706 kWh
